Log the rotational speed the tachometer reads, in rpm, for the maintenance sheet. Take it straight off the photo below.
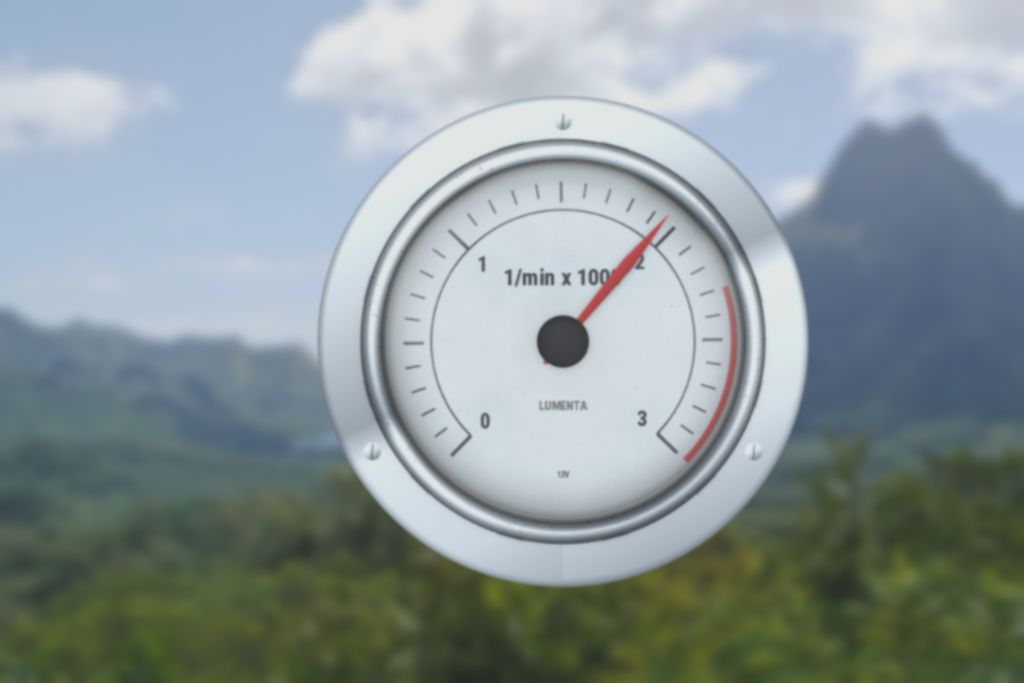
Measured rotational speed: 1950 rpm
